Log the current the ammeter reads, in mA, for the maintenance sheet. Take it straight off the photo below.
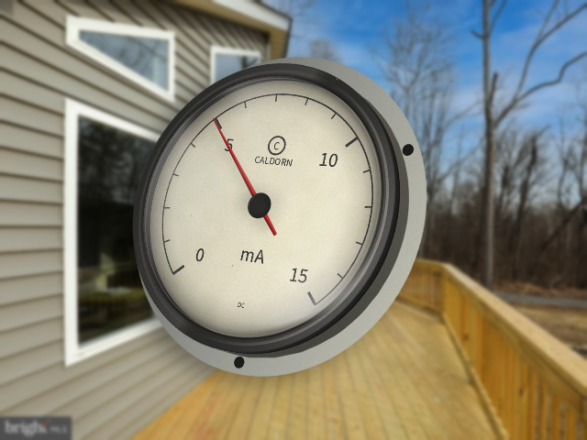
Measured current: 5 mA
